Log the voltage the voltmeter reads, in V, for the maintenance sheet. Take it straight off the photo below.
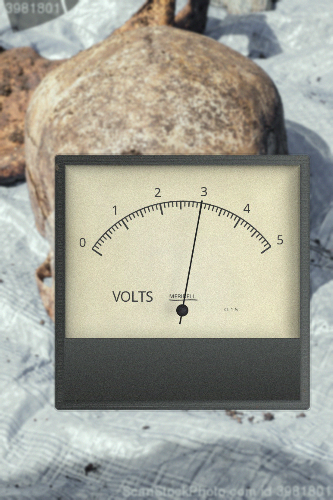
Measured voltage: 3 V
